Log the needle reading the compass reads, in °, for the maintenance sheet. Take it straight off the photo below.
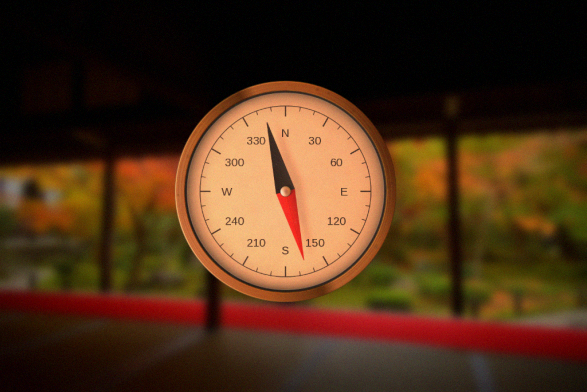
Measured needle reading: 165 °
